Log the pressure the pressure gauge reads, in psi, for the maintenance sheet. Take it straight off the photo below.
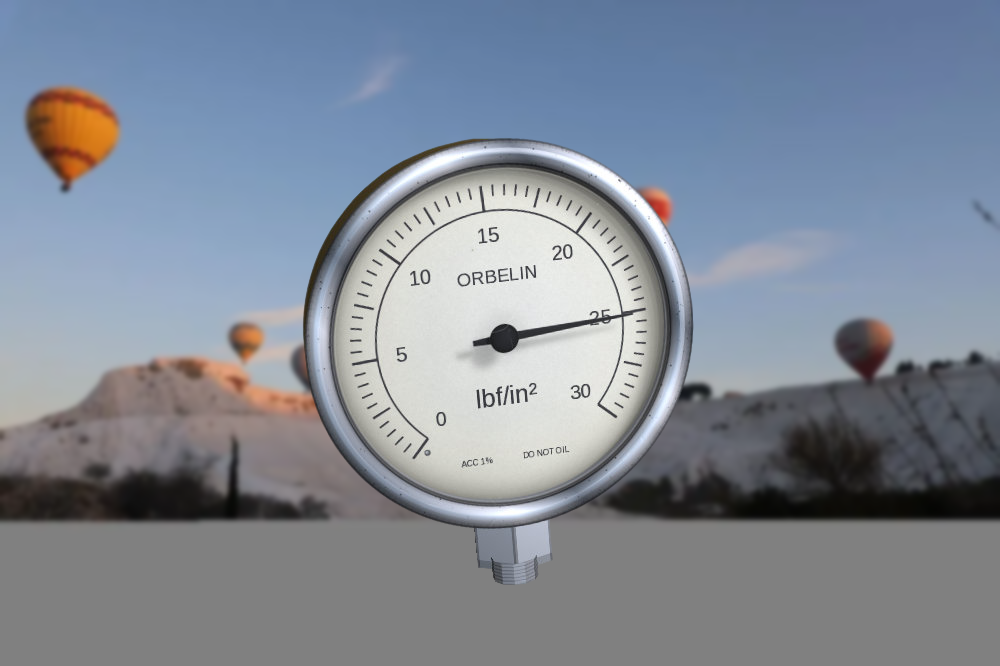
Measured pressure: 25 psi
